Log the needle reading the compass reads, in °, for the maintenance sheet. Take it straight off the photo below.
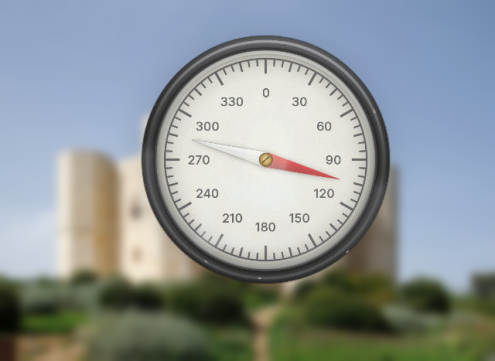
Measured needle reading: 105 °
